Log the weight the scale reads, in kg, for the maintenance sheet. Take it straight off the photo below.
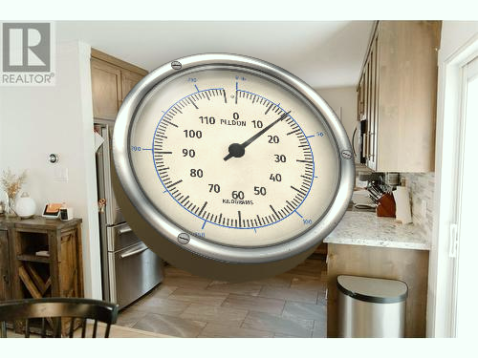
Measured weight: 15 kg
